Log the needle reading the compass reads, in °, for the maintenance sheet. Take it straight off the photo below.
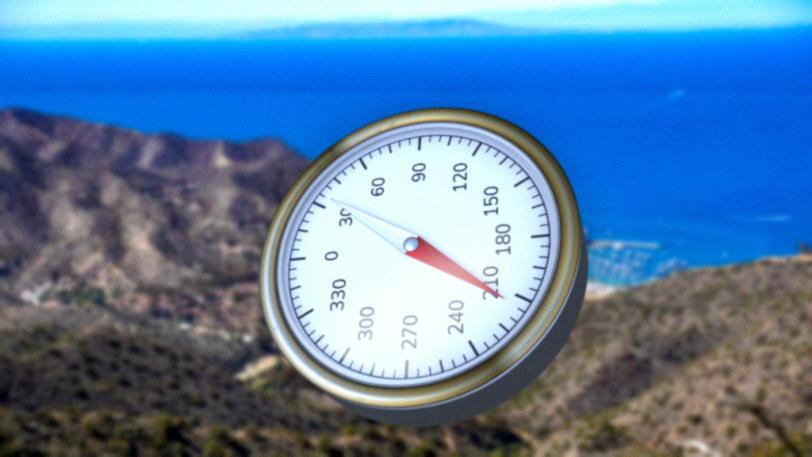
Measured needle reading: 215 °
